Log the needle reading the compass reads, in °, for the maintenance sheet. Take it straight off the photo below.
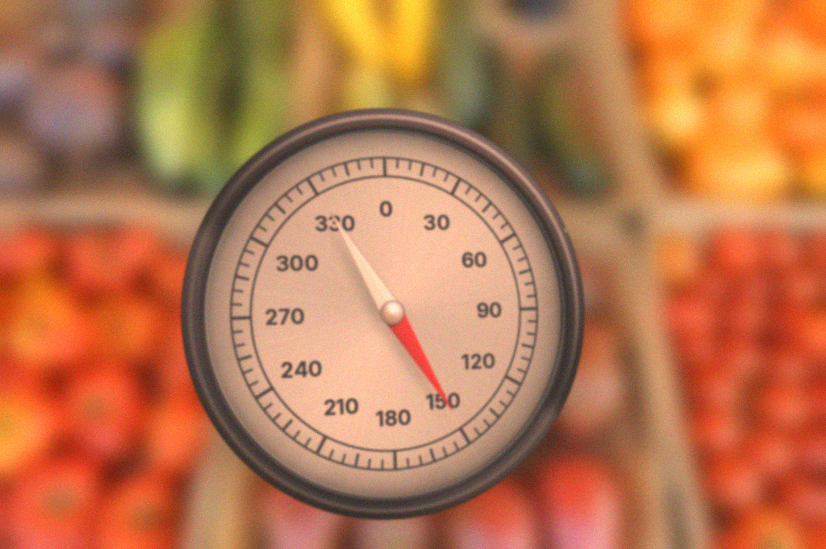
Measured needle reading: 150 °
